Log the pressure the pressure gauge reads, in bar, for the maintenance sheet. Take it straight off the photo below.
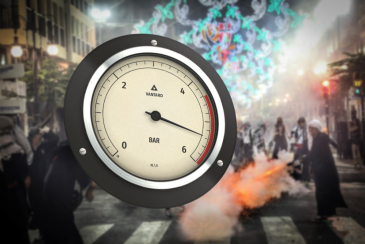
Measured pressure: 5.4 bar
